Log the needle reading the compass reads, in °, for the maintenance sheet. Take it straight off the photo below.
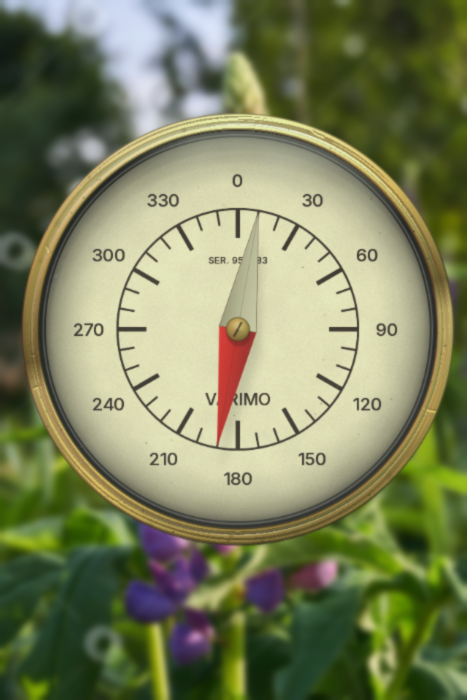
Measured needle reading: 190 °
